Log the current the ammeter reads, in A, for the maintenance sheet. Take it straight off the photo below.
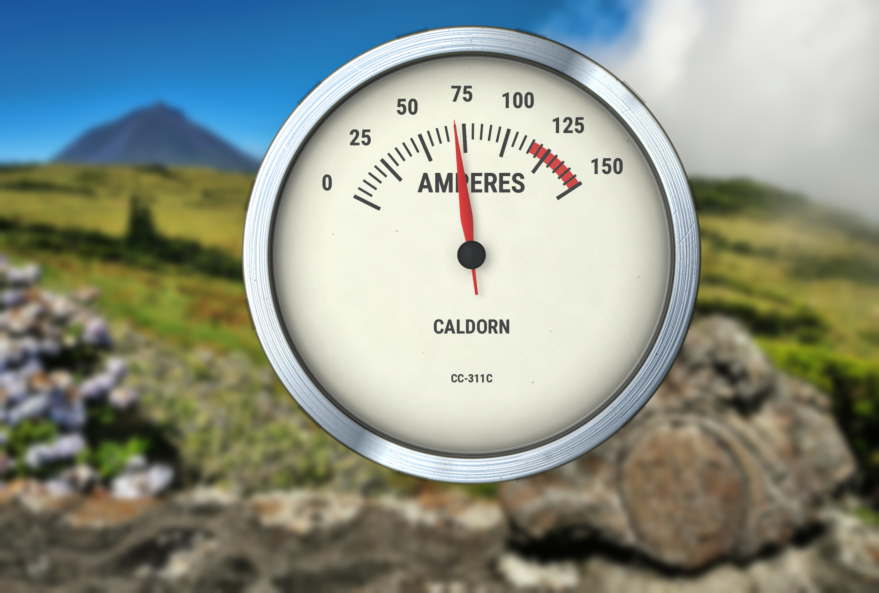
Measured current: 70 A
